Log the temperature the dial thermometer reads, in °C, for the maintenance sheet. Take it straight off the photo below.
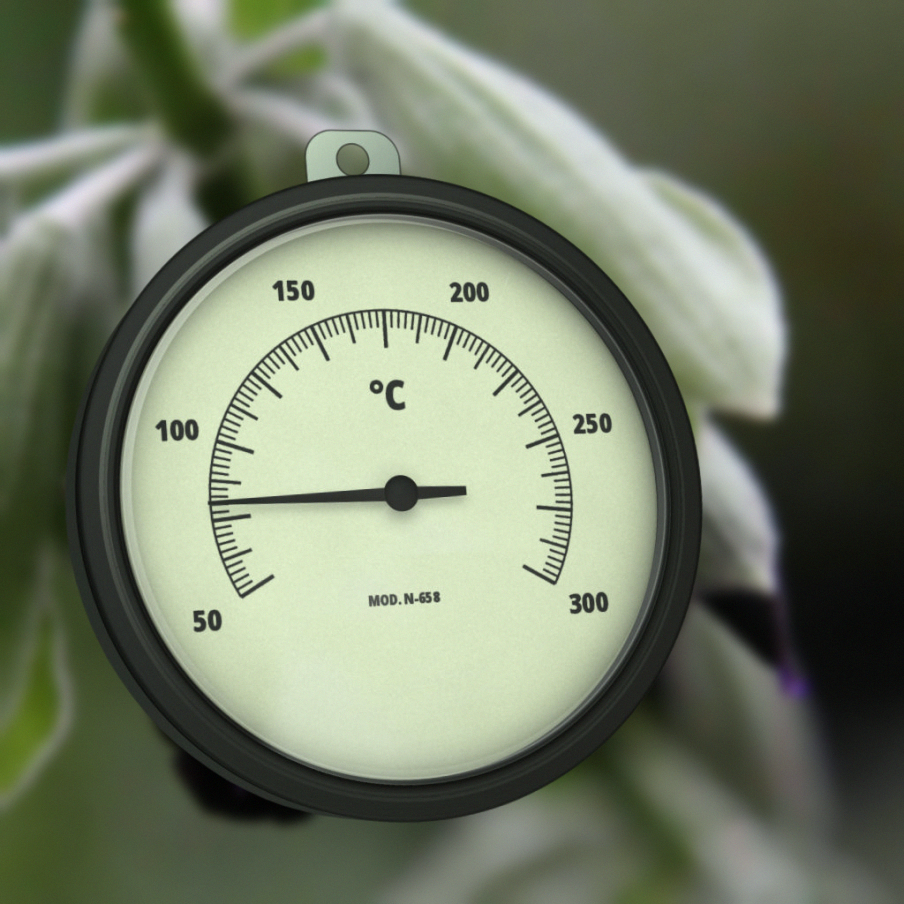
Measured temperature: 80 °C
